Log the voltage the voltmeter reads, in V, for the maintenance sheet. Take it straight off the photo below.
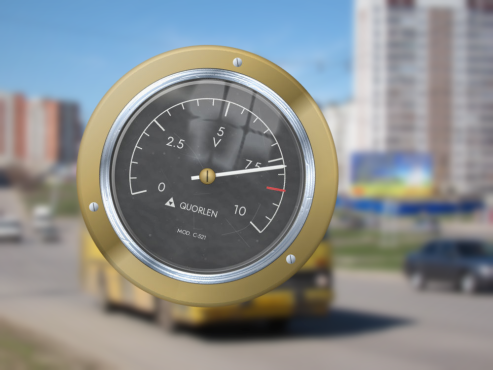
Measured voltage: 7.75 V
